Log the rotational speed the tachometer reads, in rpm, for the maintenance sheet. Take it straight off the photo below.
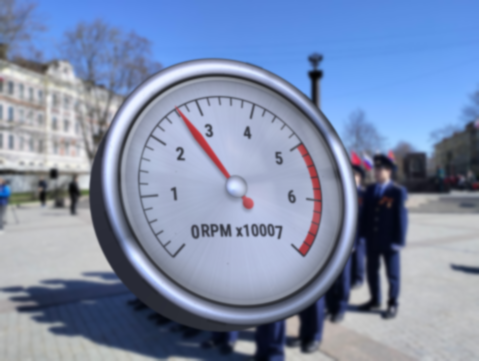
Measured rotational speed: 2600 rpm
